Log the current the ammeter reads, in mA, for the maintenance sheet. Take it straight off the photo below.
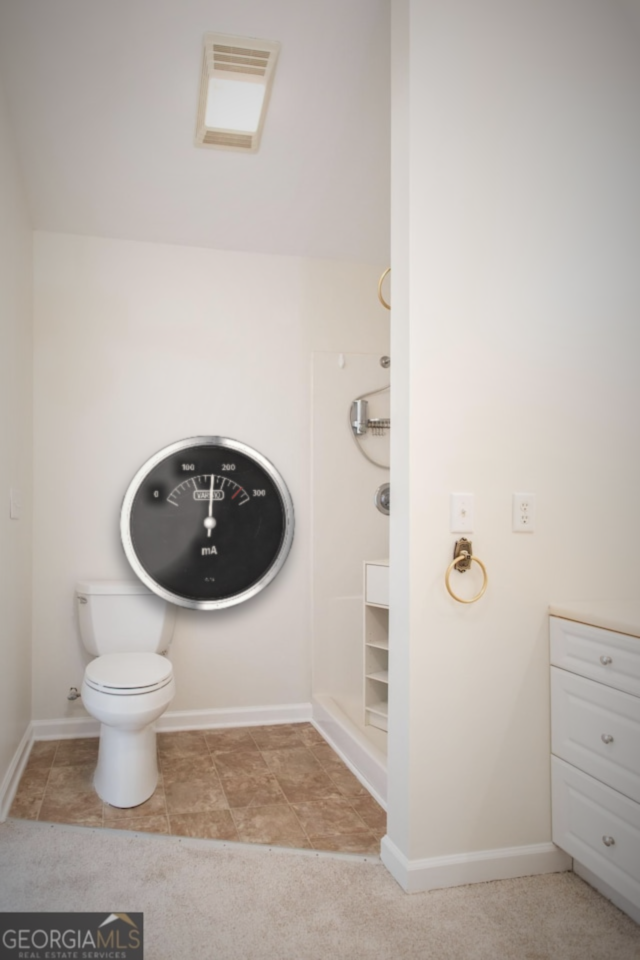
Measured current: 160 mA
